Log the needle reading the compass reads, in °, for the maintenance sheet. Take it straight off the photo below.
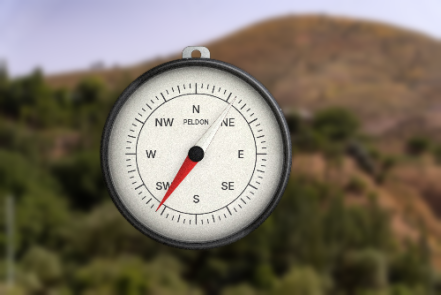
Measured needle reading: 215 °
